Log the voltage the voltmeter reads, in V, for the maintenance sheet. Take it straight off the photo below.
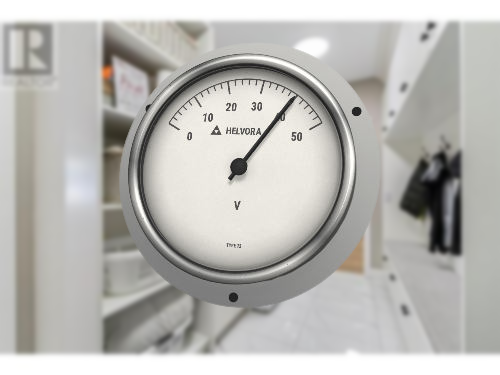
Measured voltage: 40 V
